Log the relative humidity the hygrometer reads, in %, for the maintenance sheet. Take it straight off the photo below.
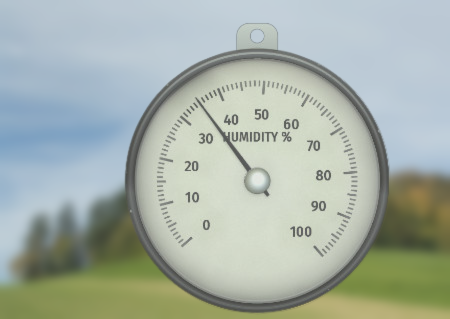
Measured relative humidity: 35 %
